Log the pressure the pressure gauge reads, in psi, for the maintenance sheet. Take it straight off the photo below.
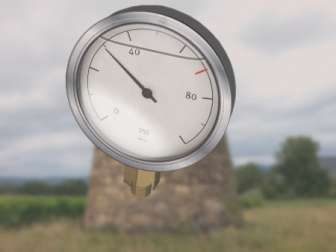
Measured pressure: 30 psi
